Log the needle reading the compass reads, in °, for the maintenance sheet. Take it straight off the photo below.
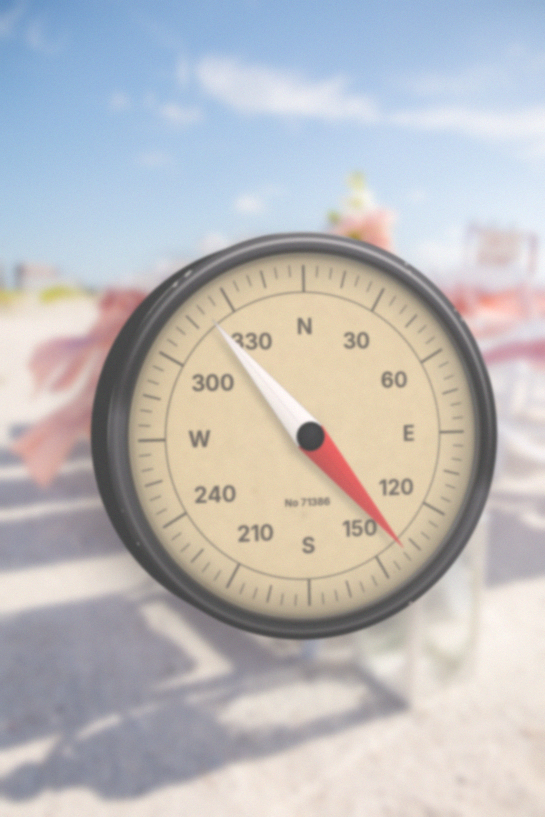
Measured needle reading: 140 °
